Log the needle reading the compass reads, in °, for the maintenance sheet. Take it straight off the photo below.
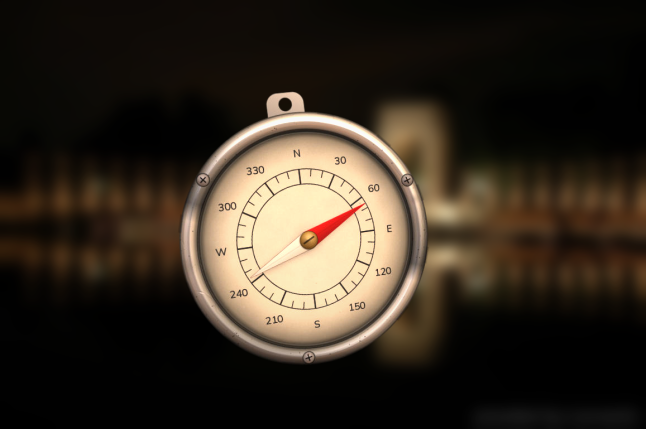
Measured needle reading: 65 °
